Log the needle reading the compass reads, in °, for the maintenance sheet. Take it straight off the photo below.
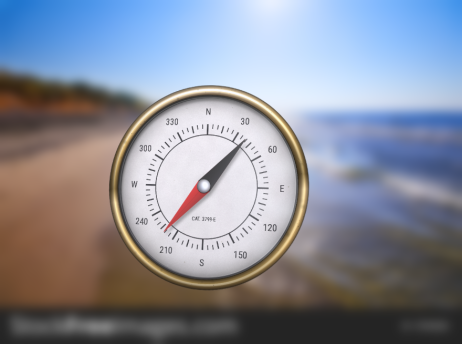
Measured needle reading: 220 °
